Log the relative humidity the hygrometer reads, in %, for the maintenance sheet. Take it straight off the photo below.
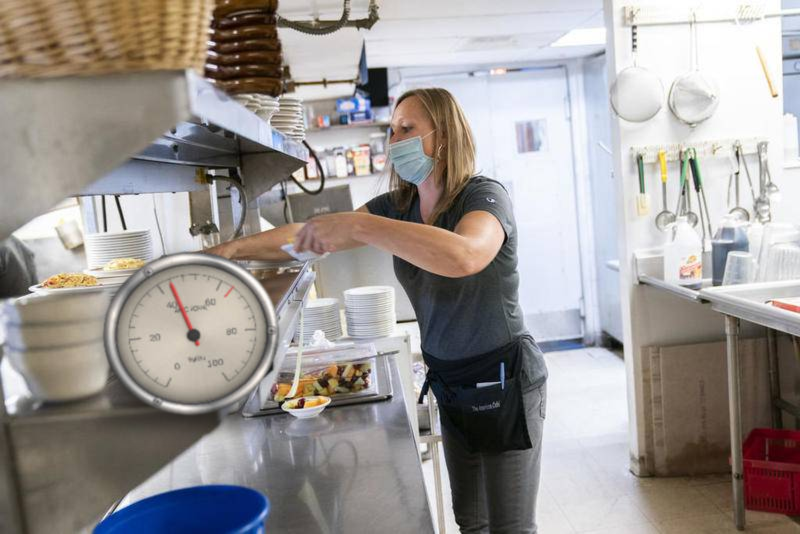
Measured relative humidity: 44 %
